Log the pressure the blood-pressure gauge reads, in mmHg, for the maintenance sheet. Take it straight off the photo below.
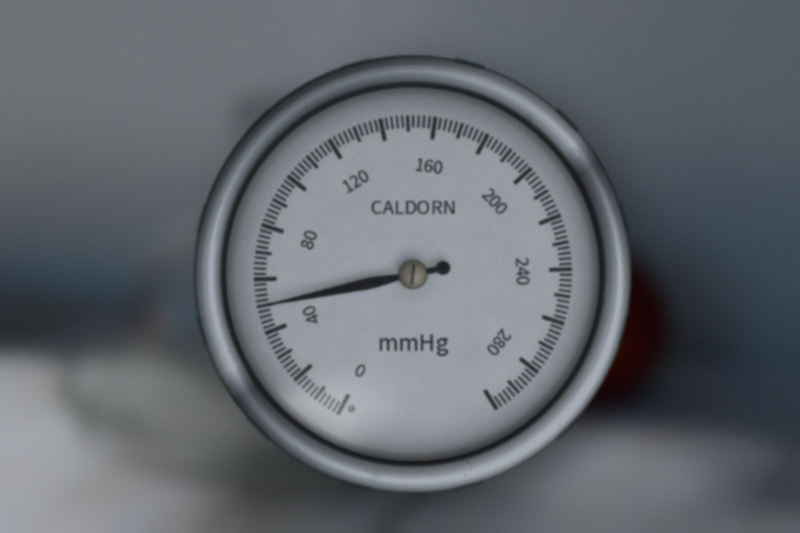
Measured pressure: 50 mmHg
